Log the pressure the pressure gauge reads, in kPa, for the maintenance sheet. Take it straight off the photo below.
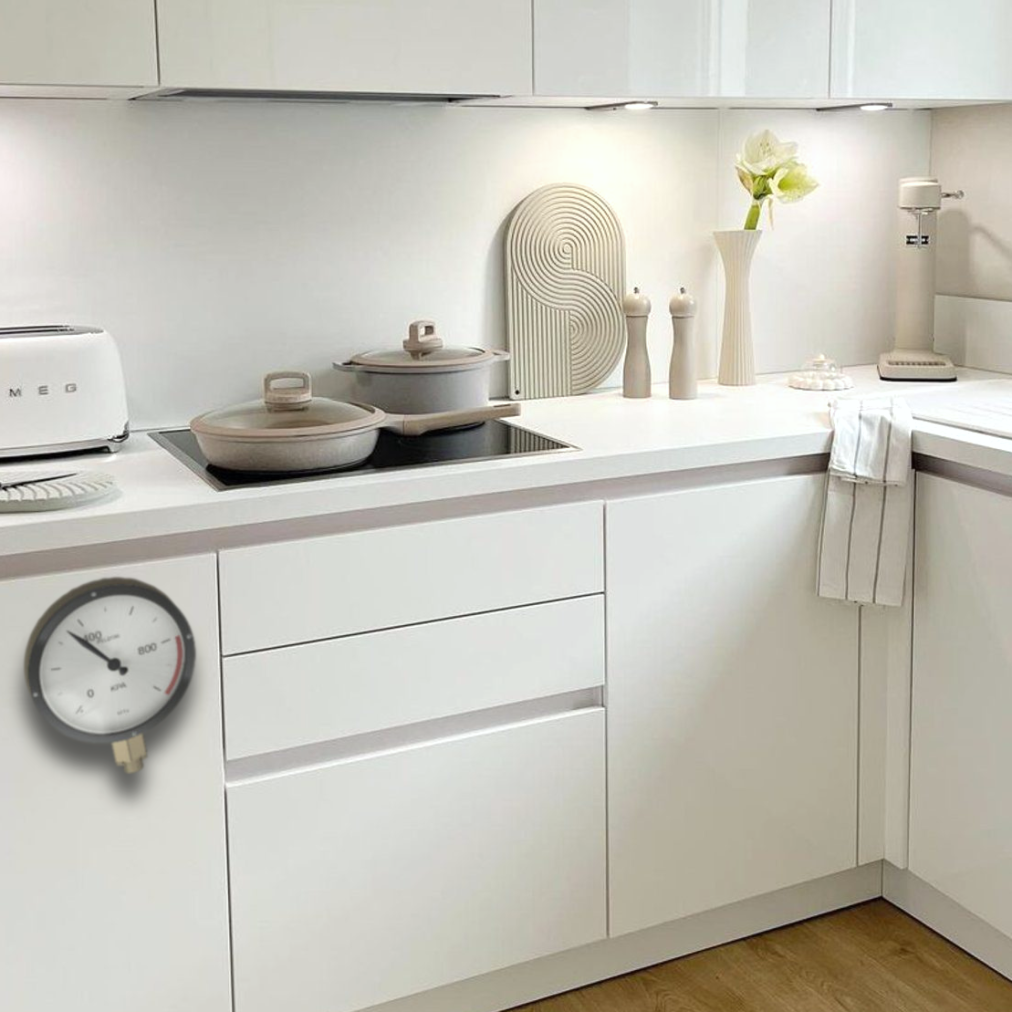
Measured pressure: 350 kPa
